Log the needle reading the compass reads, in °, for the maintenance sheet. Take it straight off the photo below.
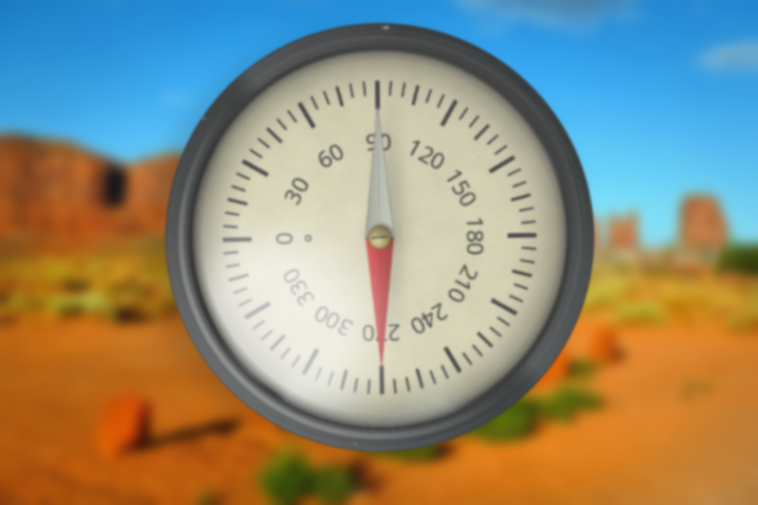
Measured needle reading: 270 °
